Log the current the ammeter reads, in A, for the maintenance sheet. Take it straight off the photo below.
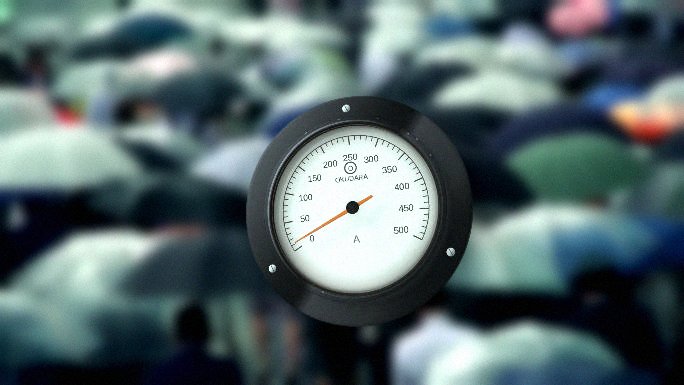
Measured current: 10 A
